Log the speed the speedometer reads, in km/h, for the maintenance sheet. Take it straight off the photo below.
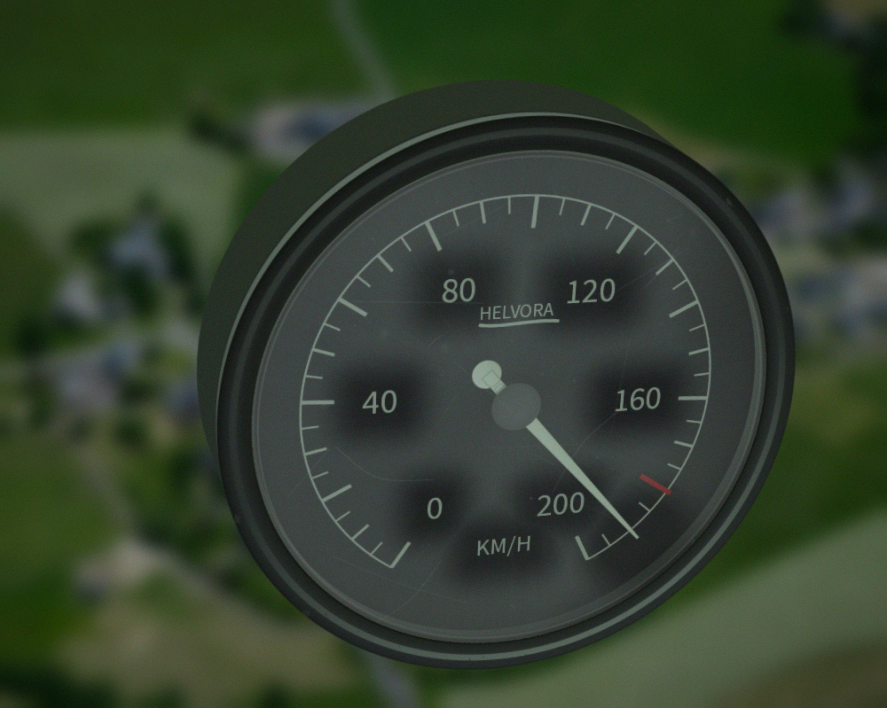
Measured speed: 190 km/h
